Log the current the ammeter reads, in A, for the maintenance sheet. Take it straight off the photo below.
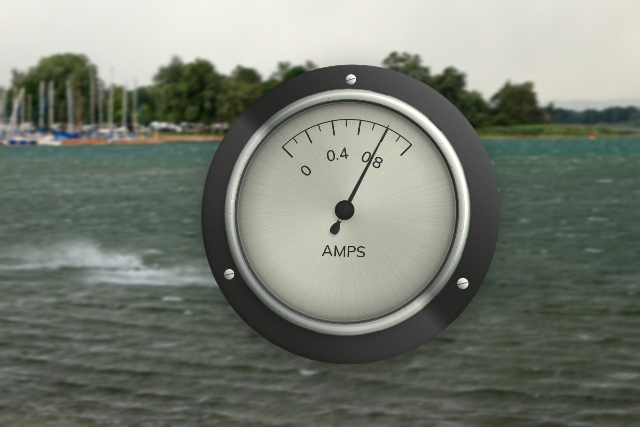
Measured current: 0.8 A
